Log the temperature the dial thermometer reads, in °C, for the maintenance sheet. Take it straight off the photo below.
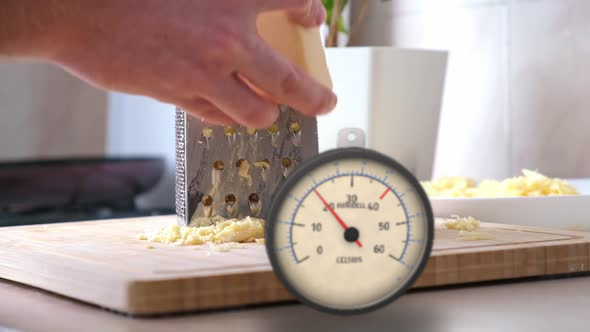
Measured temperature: 20 °C
